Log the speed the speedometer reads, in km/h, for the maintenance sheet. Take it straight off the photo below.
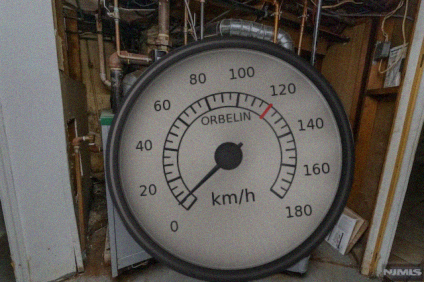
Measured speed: 5 km/h
